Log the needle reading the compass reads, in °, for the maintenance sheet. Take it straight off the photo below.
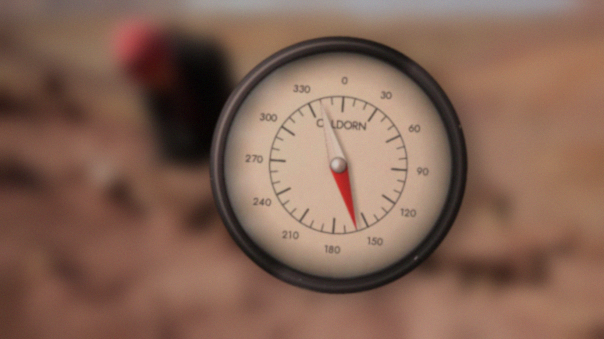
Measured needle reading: 160 °
